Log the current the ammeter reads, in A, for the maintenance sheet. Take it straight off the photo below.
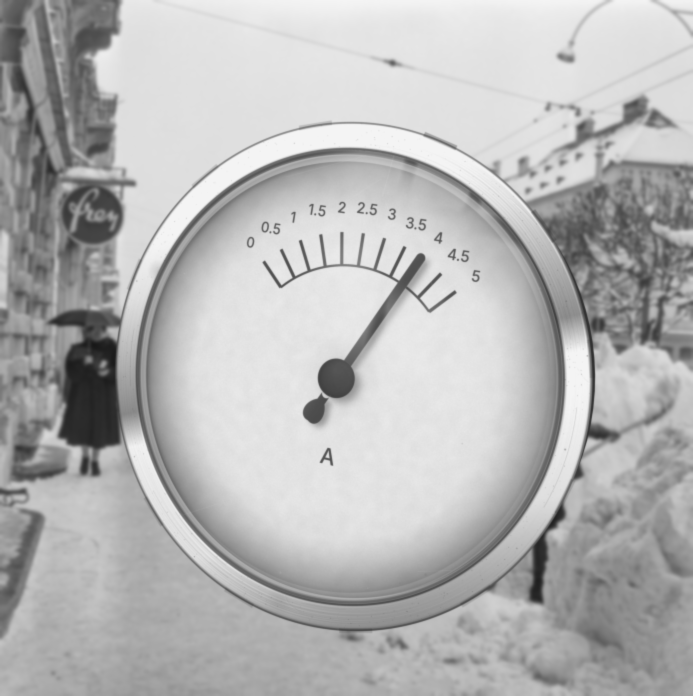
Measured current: 4 A
